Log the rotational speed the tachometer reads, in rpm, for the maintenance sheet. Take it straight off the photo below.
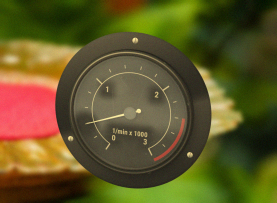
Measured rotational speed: 400 rpm
